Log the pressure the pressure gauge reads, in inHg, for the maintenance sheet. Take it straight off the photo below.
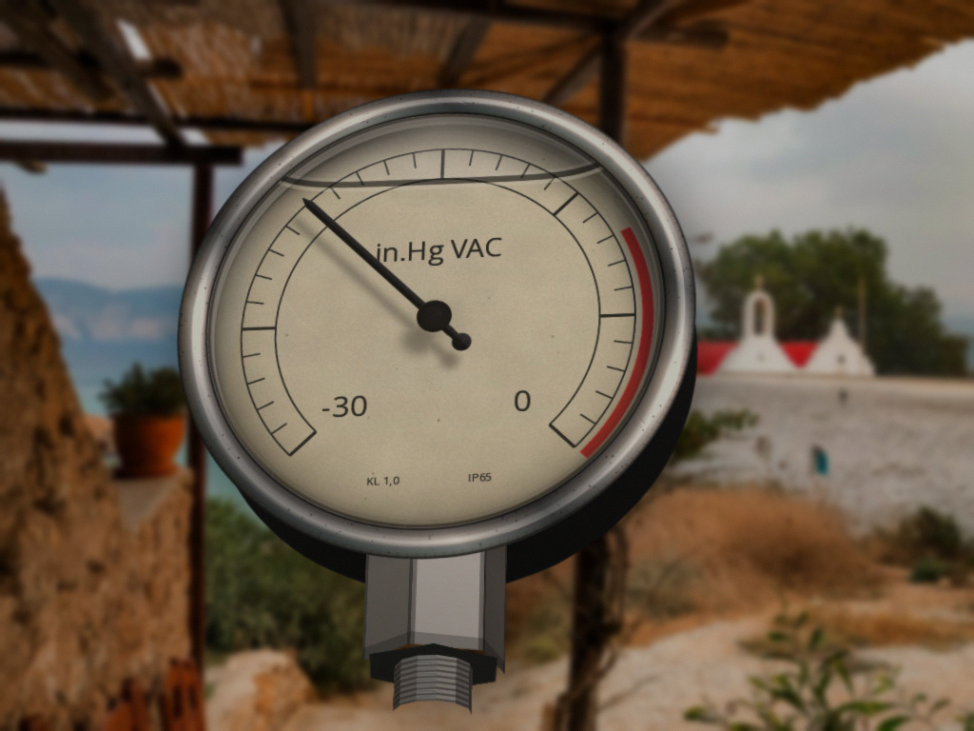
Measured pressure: -20 inHg
